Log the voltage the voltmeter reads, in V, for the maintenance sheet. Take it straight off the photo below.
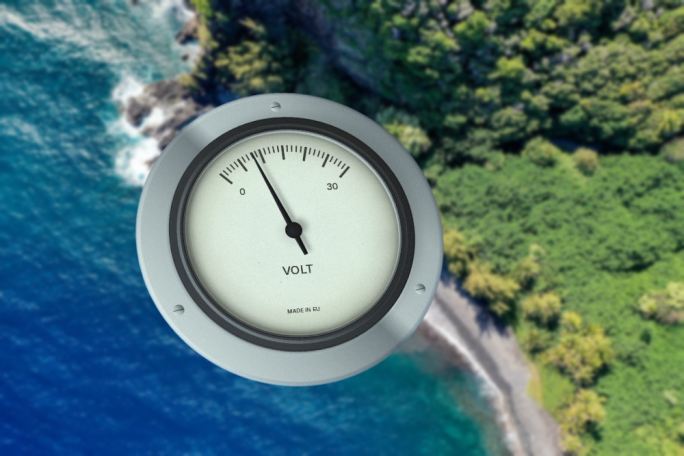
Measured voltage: 8 V
